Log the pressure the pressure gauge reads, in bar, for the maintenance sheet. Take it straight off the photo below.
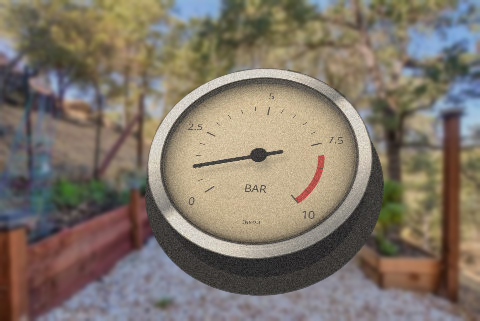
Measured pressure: 1 bar
